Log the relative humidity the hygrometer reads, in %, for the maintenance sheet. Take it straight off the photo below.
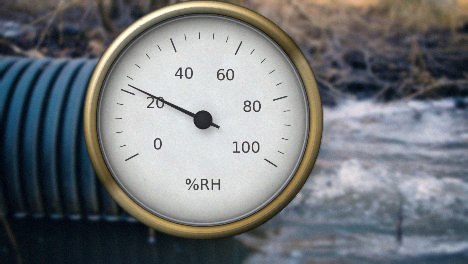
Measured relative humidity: 22 %
